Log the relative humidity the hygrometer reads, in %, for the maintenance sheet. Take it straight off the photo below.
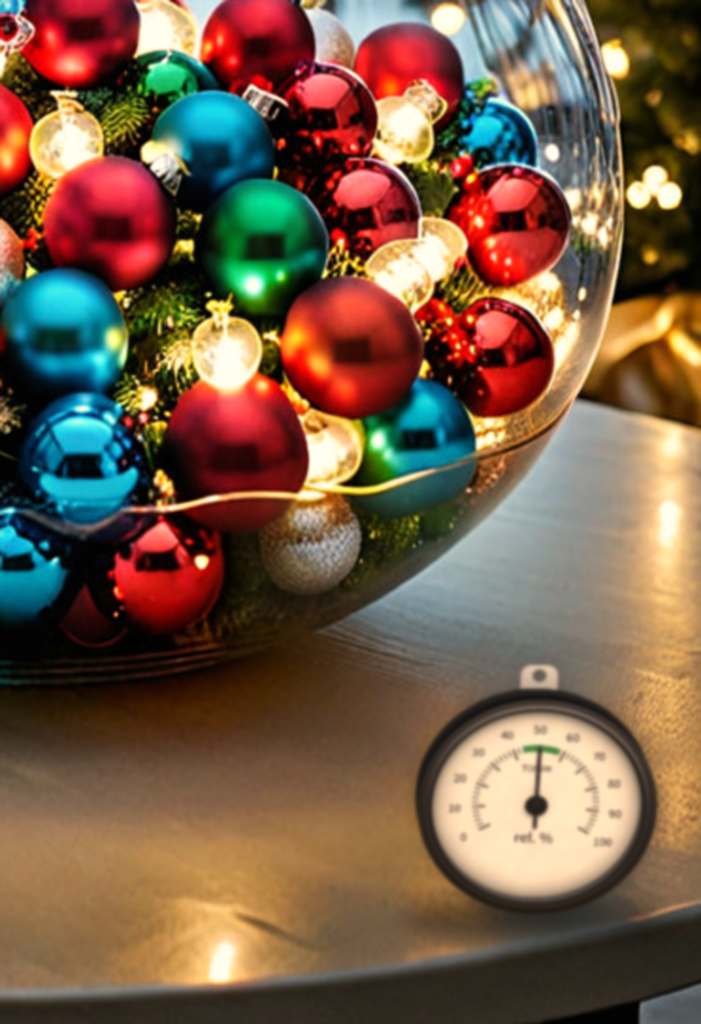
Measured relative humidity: 50 %
